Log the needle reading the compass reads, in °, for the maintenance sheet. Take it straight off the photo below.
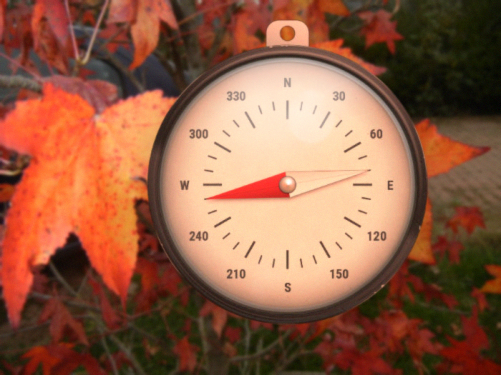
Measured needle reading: 260 °
